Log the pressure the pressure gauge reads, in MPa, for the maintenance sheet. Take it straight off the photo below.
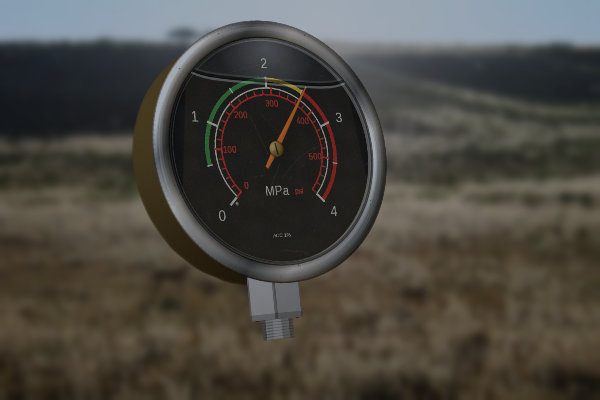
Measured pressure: 2.5 MPa
